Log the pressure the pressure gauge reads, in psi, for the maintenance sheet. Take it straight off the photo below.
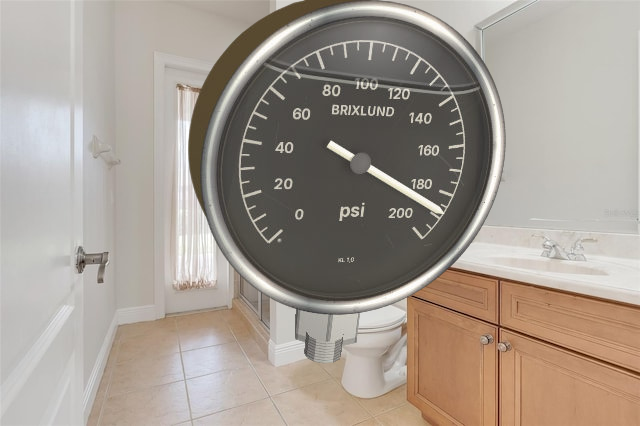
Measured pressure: 187.5 psi
